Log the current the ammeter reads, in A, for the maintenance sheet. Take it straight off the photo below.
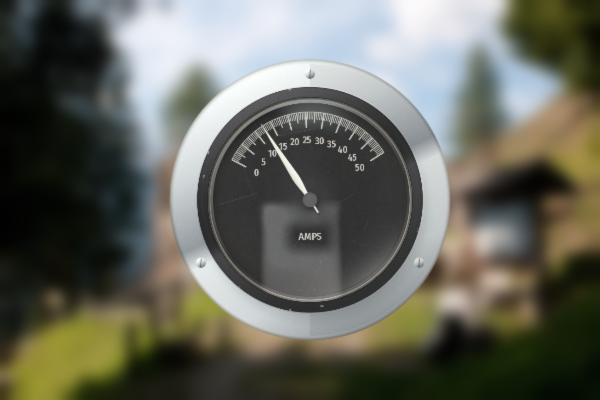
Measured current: 12.5 A
